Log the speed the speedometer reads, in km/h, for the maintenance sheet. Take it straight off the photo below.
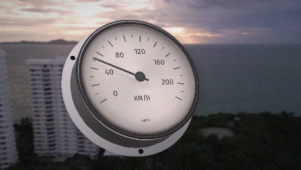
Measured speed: 50 km/h
